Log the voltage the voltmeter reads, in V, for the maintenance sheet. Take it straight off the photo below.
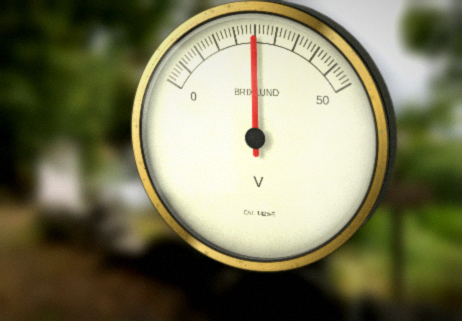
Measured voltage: 25 V
